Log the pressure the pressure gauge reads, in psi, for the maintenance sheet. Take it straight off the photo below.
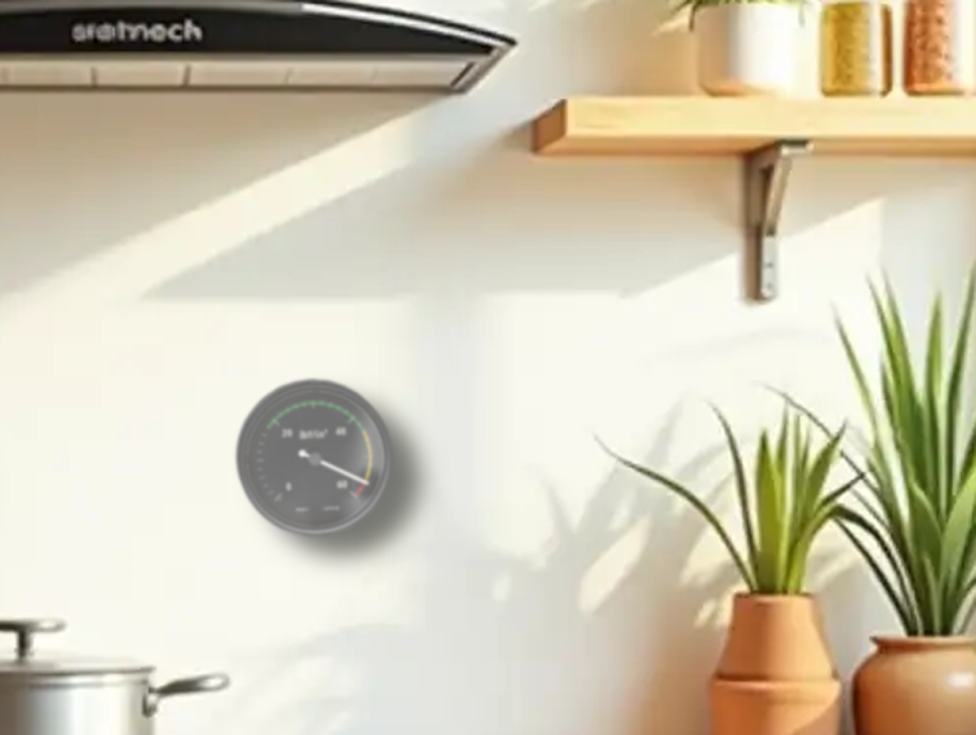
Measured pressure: 56 psi
